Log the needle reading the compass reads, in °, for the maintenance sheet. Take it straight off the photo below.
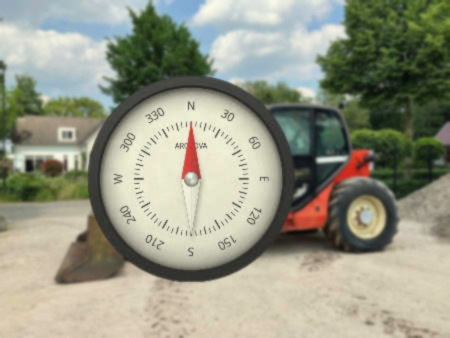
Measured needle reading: 0 °
